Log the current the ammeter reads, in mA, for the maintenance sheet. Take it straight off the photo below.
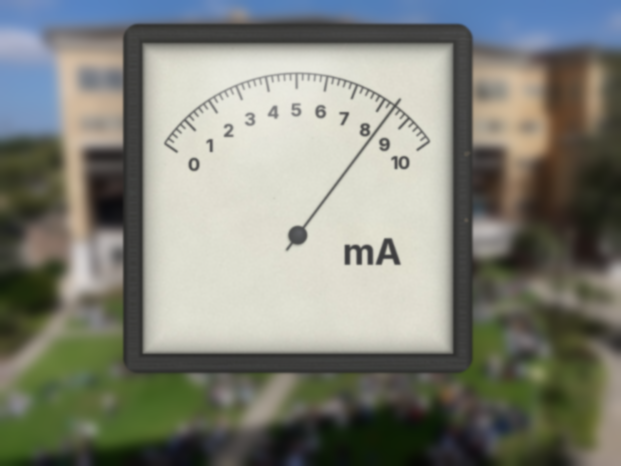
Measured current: 8.4 mA
